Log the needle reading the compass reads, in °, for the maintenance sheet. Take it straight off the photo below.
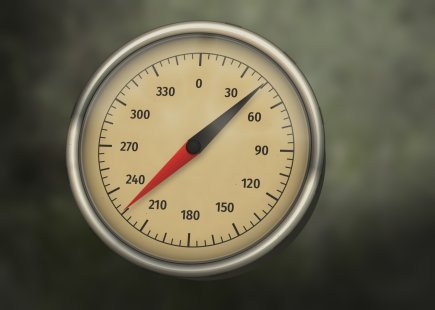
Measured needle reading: 225 °
